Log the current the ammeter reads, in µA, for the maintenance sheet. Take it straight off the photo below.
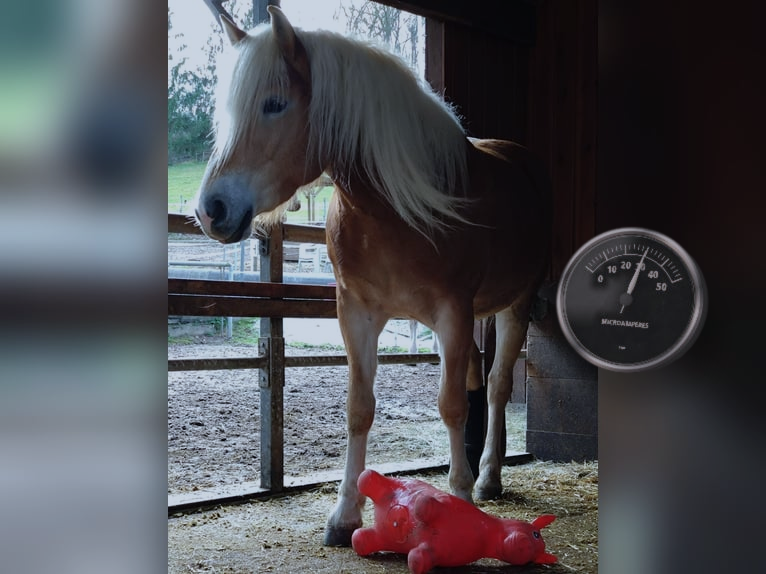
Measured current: 30 µA
